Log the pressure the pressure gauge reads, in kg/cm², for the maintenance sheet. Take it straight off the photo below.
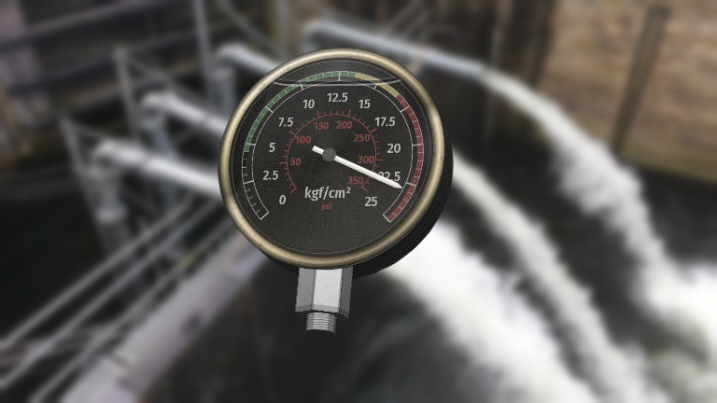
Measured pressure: 23 kg/cm²
